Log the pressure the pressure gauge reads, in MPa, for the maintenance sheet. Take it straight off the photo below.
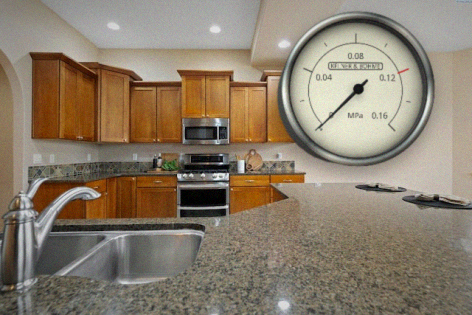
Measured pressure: 0 MPa
